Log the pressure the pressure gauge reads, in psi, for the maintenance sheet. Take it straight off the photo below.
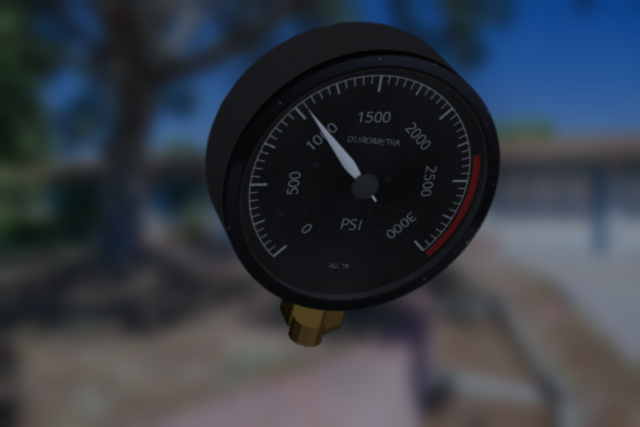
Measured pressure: 1050 psi
